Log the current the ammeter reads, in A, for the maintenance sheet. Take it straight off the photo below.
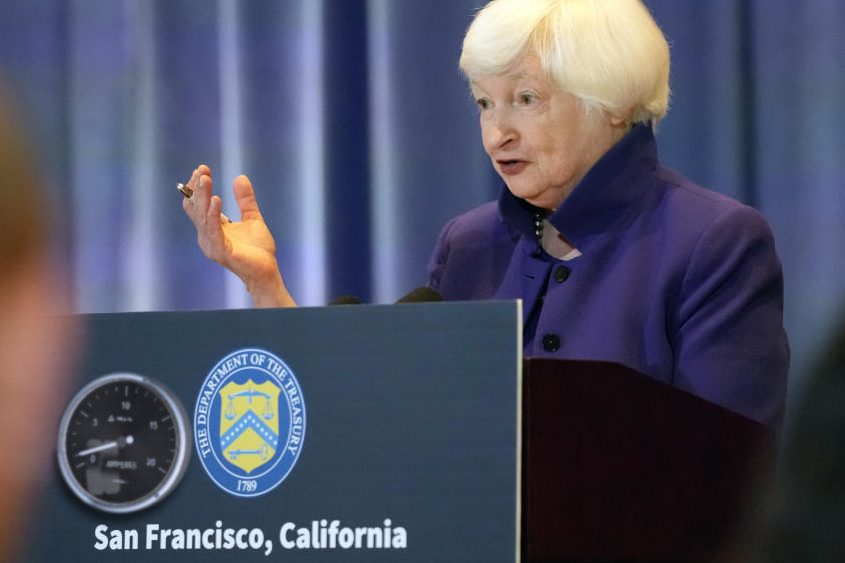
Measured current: 1 A
